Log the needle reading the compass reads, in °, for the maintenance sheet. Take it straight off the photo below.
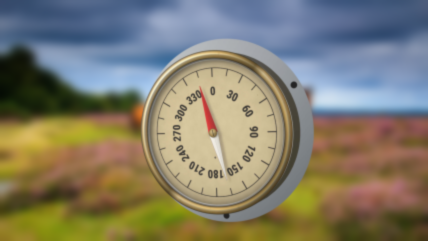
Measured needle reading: 345 °
